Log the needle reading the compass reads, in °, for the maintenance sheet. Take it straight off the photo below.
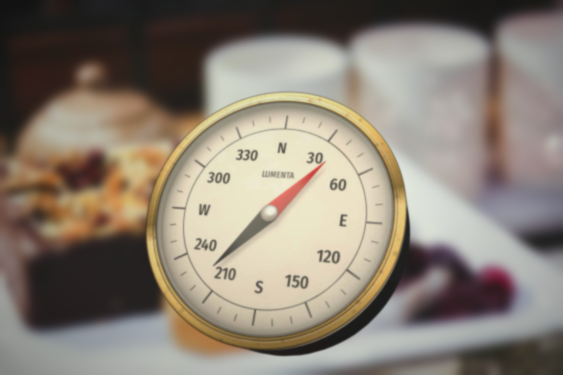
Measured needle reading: 40 °
